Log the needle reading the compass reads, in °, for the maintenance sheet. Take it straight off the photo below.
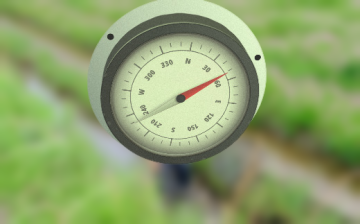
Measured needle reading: 50 °
